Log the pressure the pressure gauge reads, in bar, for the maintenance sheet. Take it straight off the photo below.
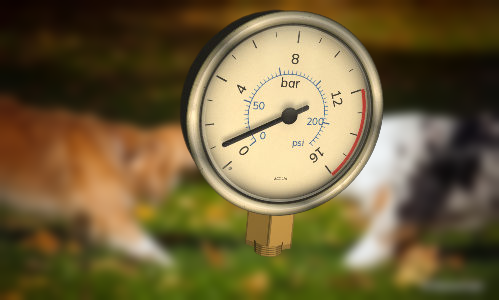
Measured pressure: 1 bar
